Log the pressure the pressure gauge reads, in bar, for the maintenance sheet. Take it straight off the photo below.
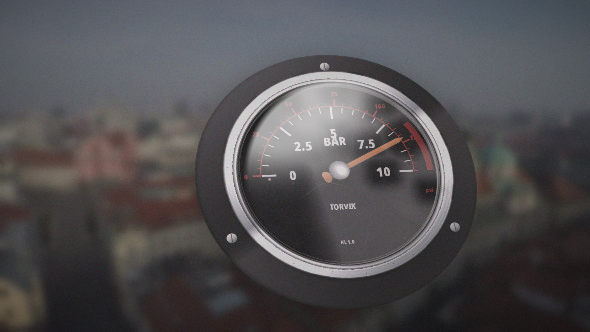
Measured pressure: 8.5 bar
